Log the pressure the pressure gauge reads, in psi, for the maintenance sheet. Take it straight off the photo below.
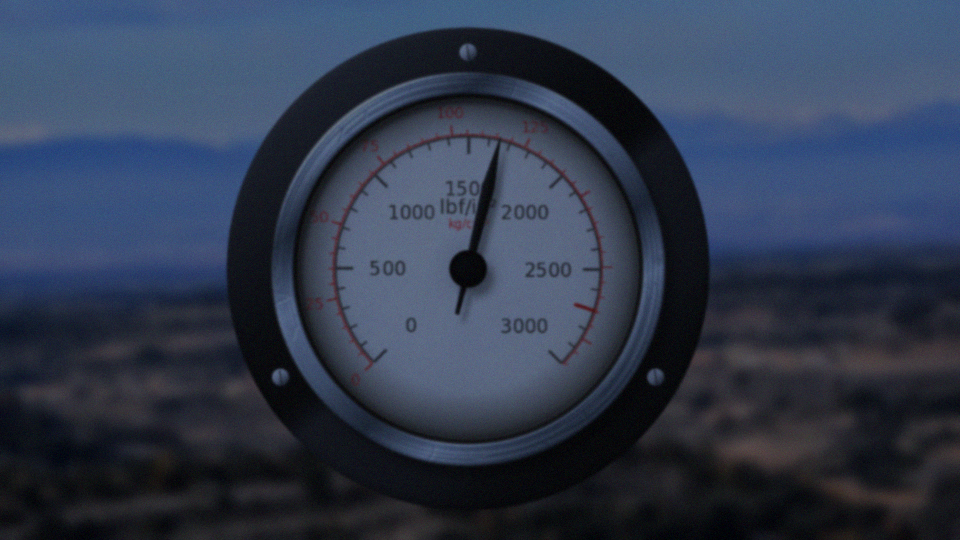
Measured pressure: 1650 psi
